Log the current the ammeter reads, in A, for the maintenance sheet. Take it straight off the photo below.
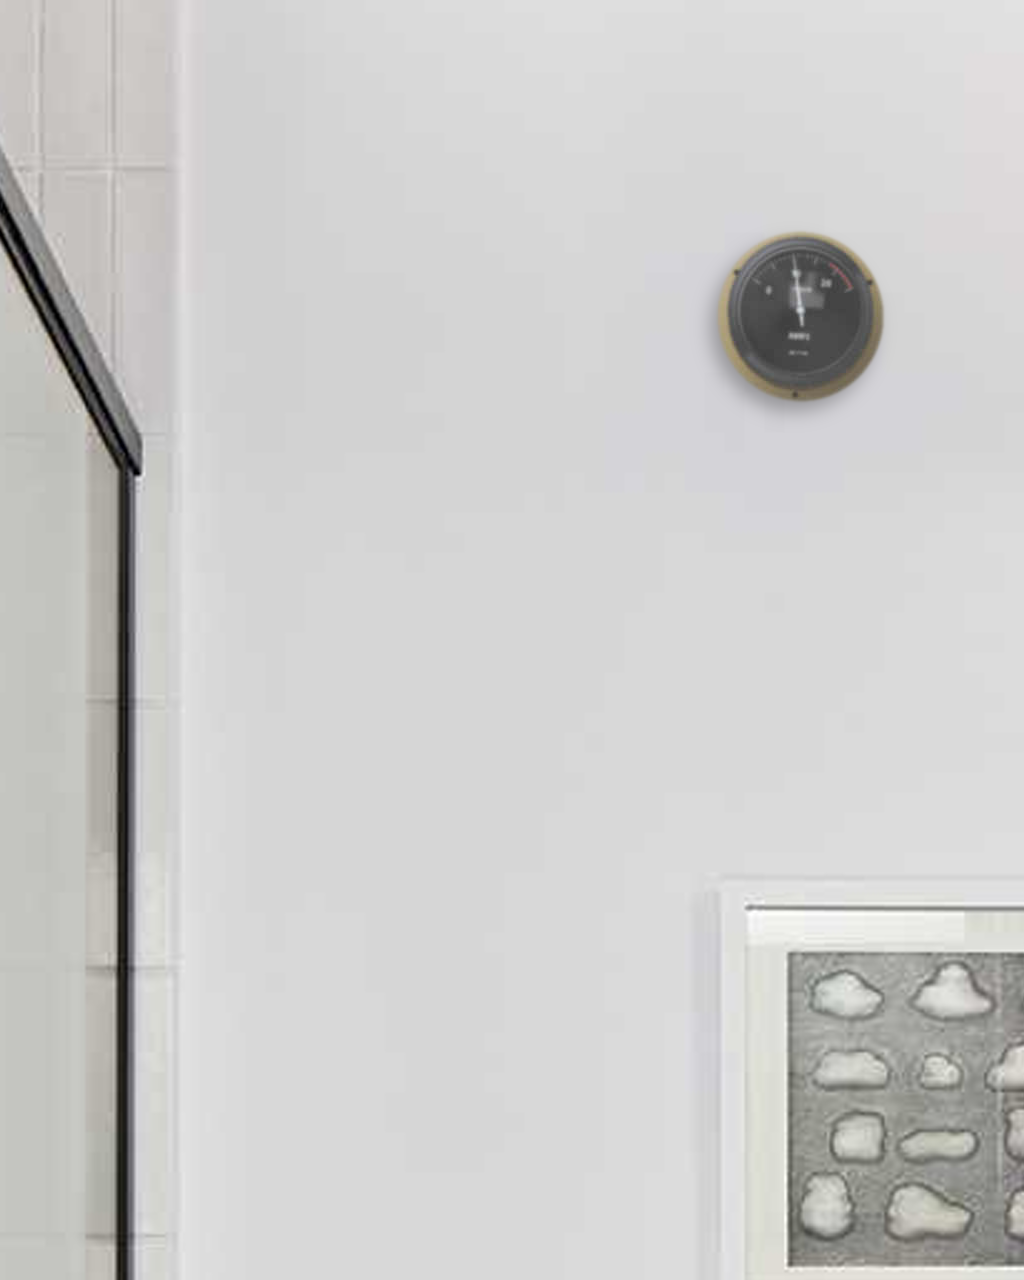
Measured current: 10 A
